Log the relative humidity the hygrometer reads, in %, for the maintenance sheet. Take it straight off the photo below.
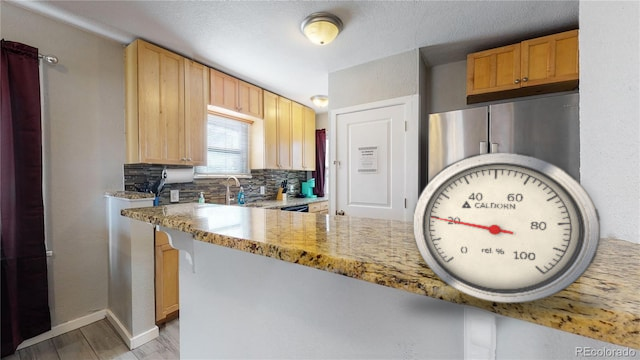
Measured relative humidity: 20 %
